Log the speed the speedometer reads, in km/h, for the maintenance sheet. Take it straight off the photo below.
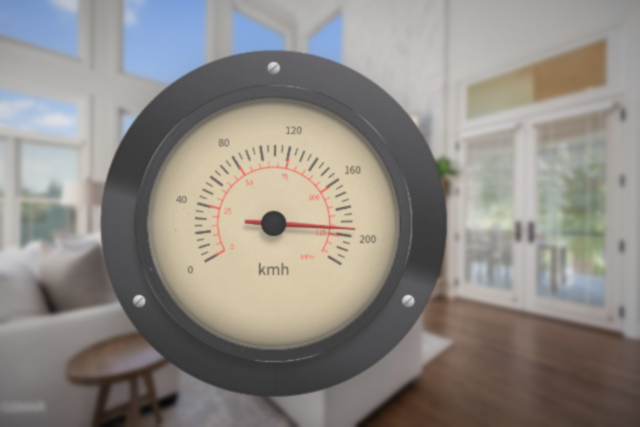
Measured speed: 195 km/h
